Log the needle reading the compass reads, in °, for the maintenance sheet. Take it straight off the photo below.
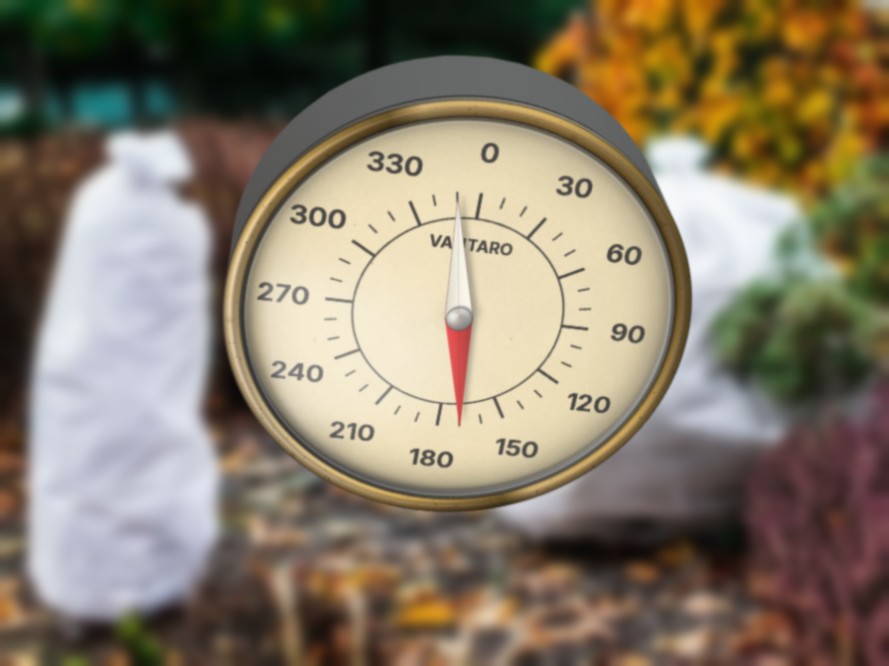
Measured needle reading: 170 °
